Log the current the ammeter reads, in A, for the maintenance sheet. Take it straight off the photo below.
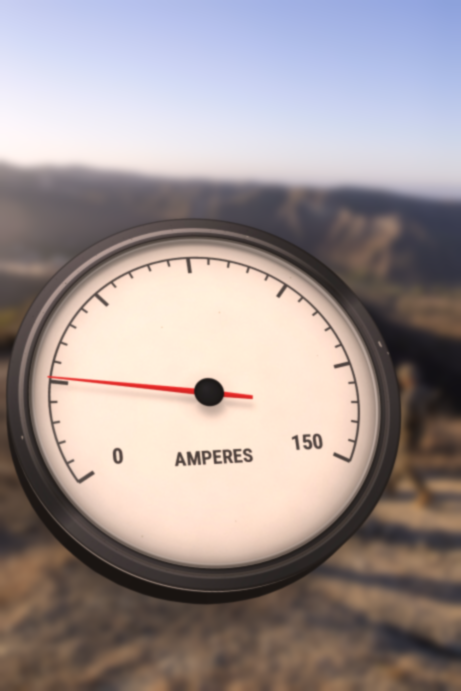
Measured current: 25 A
